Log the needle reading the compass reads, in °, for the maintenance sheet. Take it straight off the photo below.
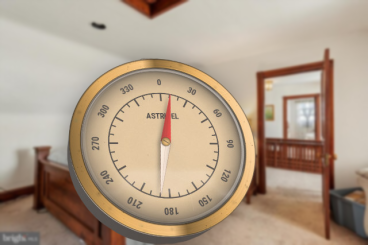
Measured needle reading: 10 °
